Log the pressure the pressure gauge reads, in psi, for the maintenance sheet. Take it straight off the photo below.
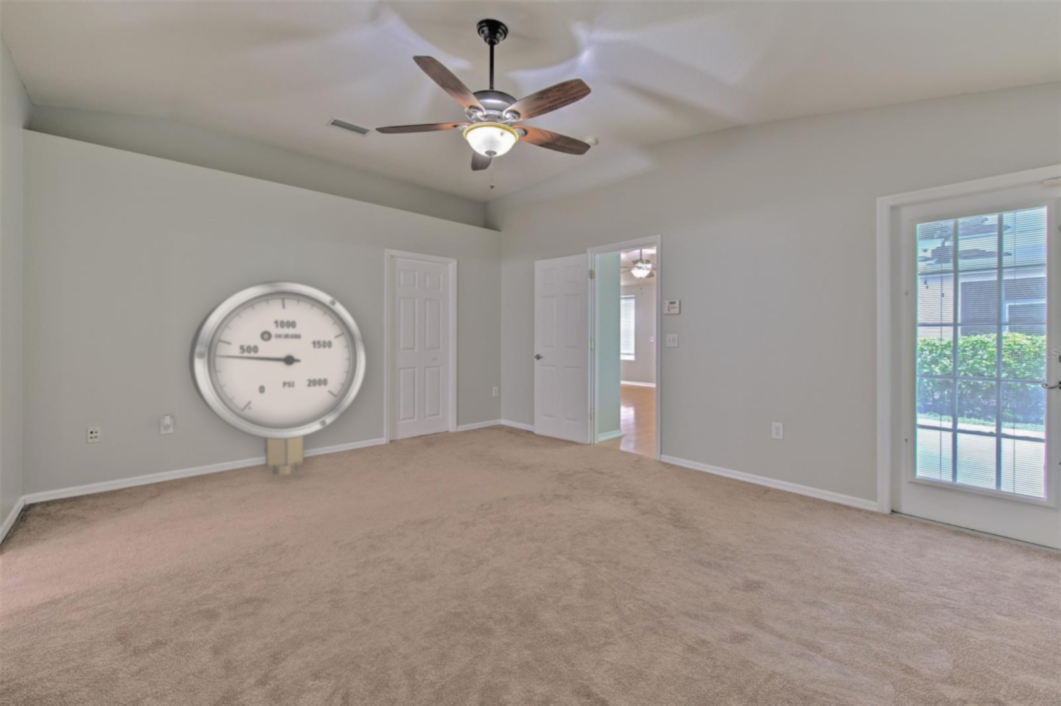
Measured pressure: 400 psi
